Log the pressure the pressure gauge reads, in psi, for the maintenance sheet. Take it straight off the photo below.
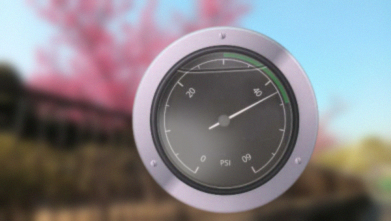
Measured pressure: 42.5 psi
